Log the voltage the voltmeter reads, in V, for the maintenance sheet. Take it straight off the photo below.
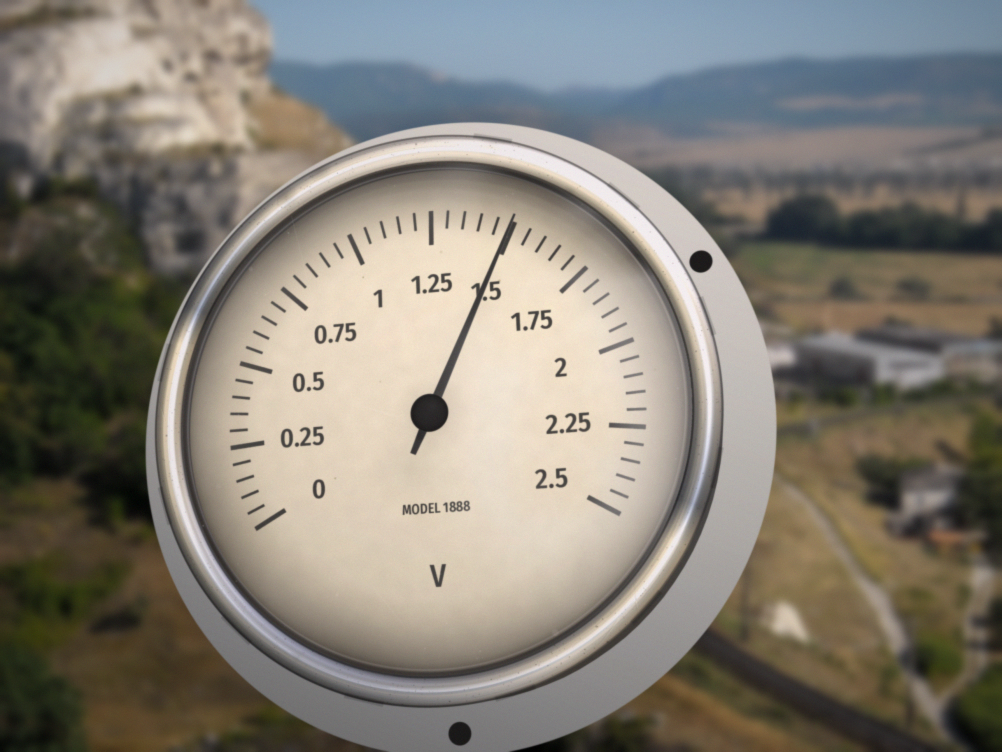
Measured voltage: 1.5 V
